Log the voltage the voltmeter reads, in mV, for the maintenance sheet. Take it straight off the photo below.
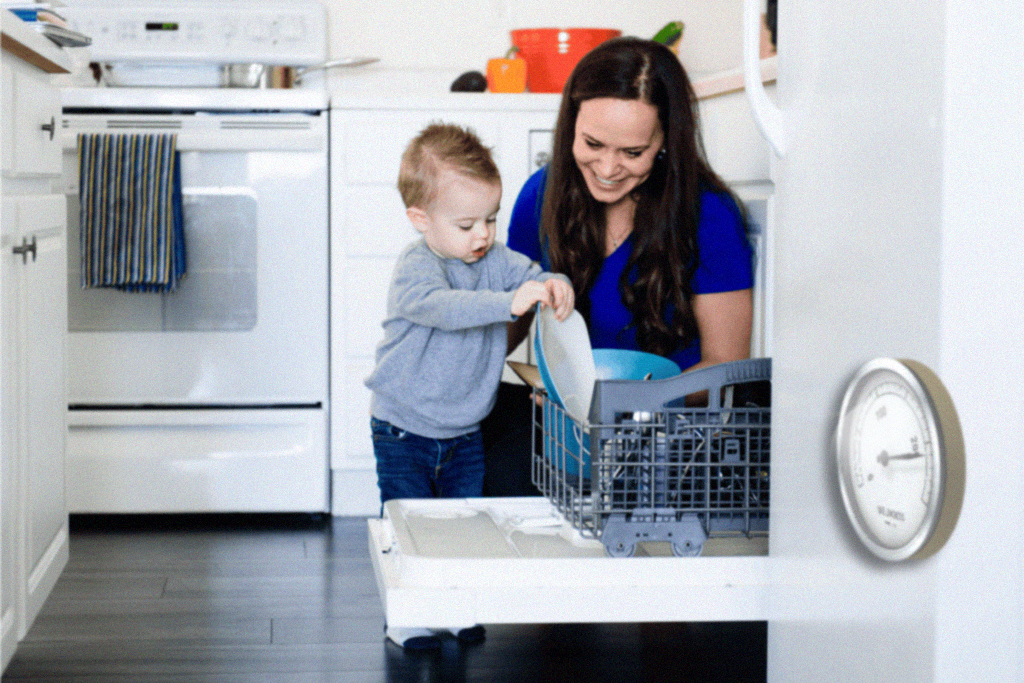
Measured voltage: 210 mV
